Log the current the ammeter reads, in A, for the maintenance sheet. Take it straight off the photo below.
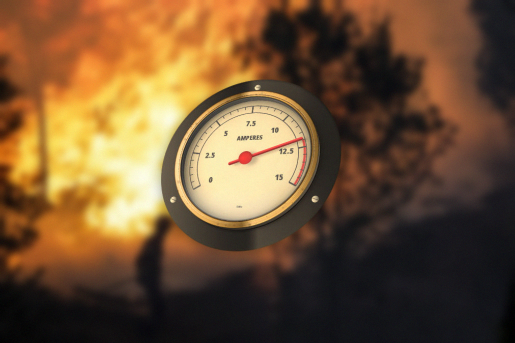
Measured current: 12 A
